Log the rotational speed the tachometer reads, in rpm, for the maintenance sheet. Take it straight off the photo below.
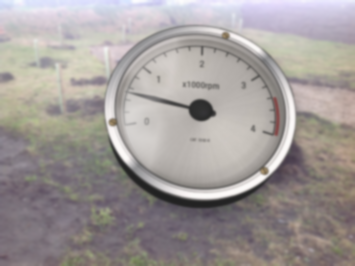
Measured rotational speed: 500 rpm
